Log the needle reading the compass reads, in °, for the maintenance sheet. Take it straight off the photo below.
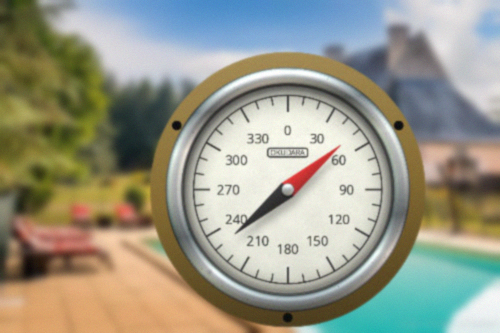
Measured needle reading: 50 °
